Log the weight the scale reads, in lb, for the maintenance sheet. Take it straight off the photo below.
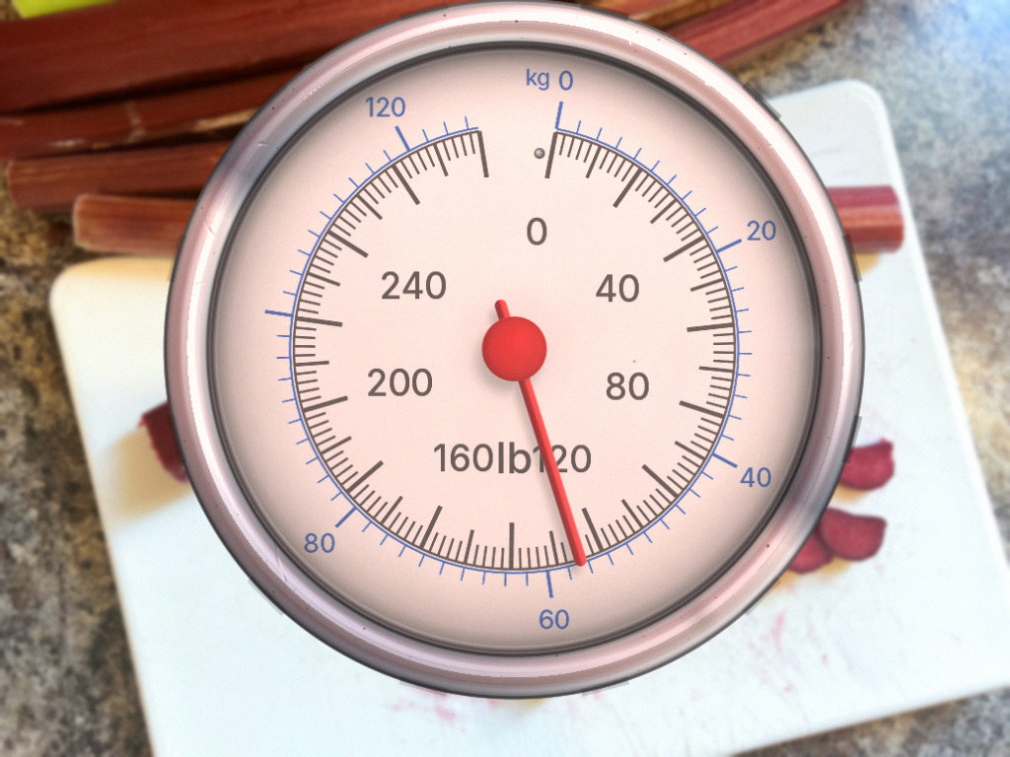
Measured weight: 125 lb
